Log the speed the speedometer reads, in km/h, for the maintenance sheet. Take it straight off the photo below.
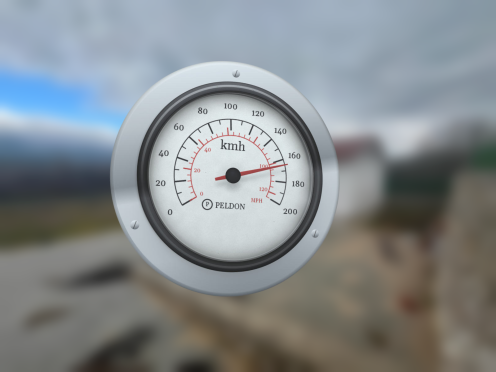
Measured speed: 165 km/h
